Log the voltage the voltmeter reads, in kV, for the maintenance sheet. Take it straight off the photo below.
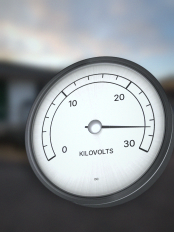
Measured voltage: 27 kV
